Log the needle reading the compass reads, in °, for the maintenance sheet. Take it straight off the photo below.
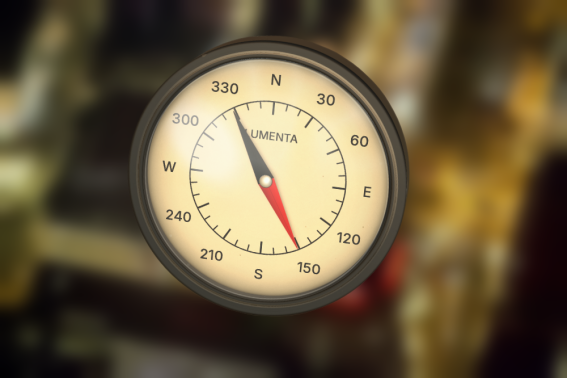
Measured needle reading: 150 °
